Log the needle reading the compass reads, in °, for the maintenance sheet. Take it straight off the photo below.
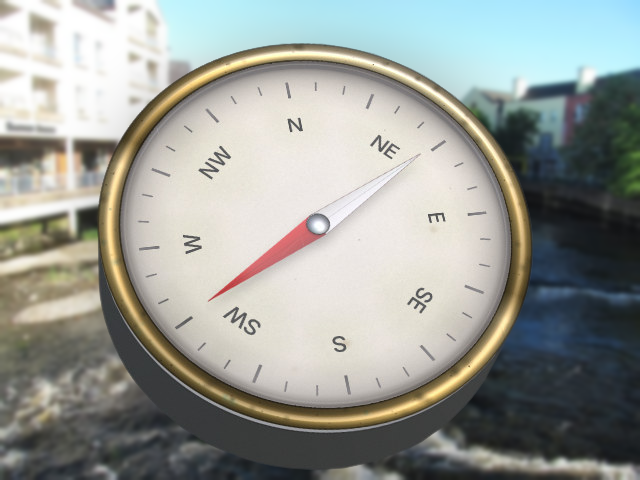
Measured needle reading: 240 °
